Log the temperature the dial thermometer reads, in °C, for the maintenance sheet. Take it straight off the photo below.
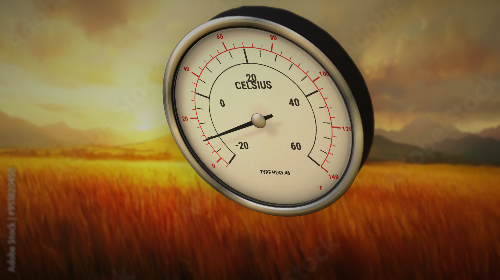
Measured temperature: -12 °C
